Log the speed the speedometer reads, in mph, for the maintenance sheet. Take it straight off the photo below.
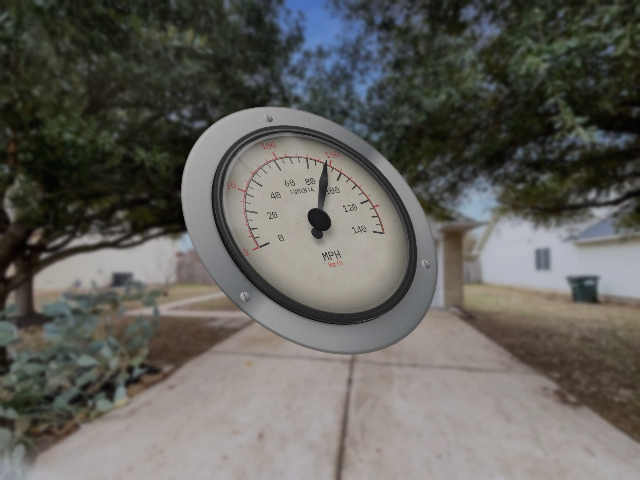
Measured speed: 90 mph
